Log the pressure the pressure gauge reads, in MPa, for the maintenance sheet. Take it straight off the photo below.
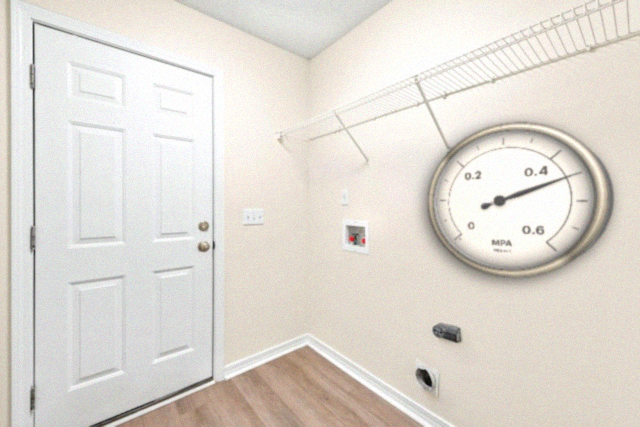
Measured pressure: 0.45 MPa
